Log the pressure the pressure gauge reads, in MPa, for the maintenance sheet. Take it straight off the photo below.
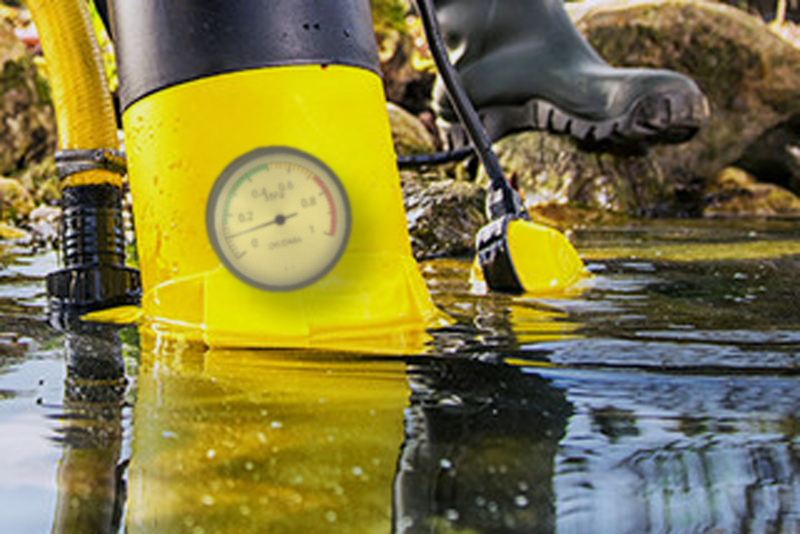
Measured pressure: 0.1 MPa
